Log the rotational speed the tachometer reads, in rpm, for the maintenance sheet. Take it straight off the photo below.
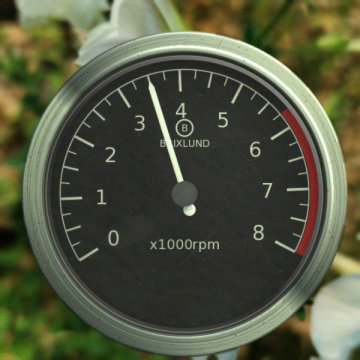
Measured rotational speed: 3500 rpm
